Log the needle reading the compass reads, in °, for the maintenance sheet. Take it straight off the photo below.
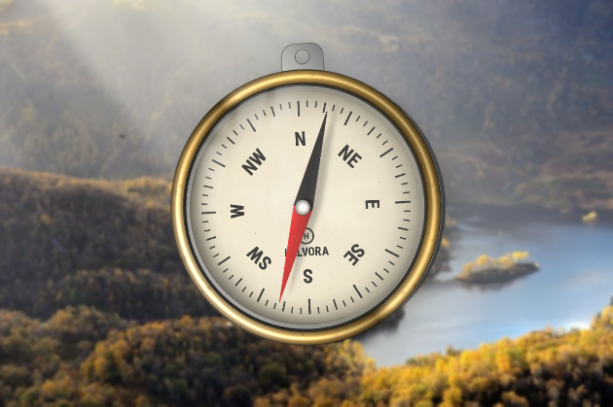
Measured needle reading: 197.5 °
